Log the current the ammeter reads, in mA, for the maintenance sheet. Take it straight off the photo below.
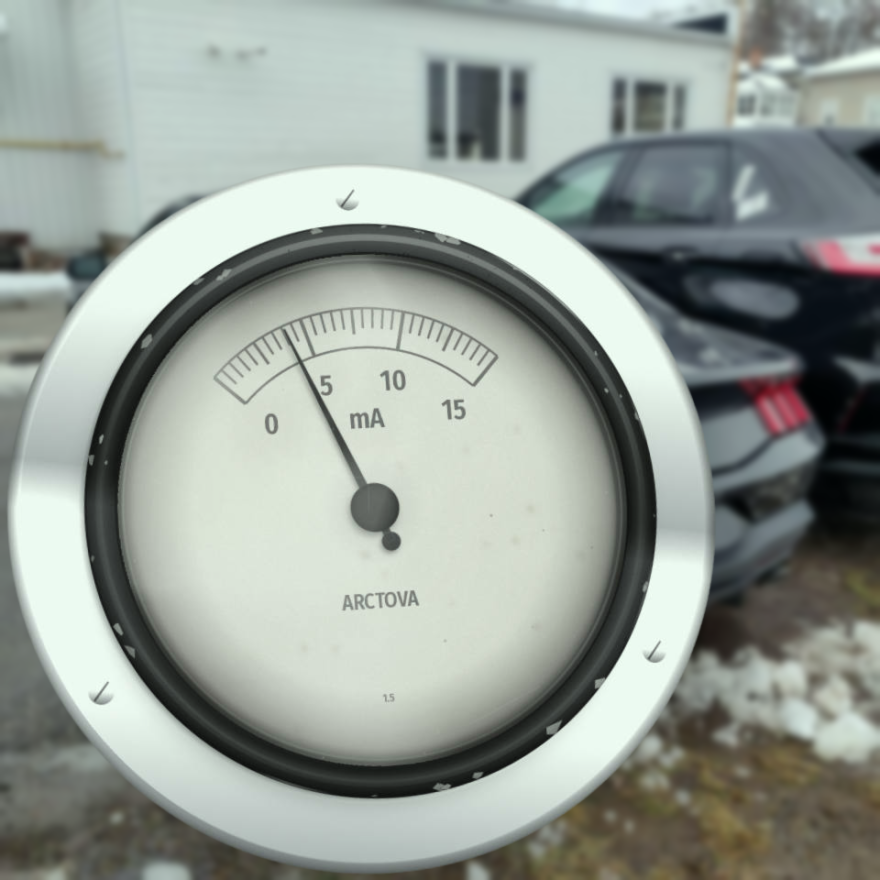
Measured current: 4 mA
